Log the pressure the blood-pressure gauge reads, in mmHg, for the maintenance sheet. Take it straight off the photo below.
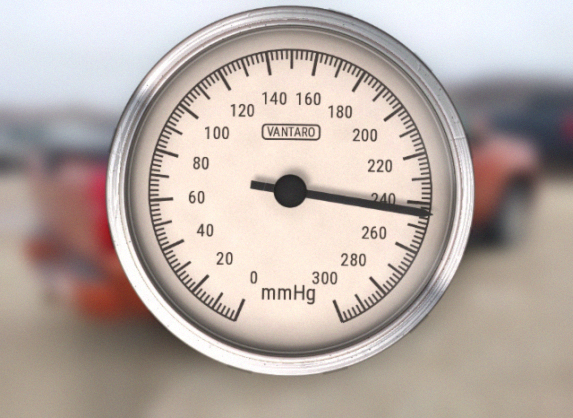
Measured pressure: 244 mmHg
